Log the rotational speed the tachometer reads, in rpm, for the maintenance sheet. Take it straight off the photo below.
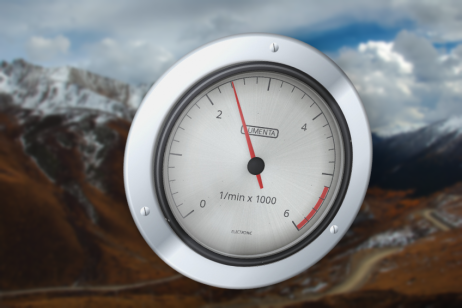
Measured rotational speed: 2400 rpm
